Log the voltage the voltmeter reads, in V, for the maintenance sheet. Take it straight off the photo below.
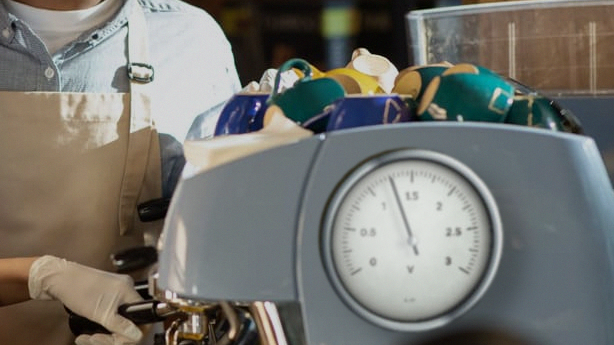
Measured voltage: 1.25 V
